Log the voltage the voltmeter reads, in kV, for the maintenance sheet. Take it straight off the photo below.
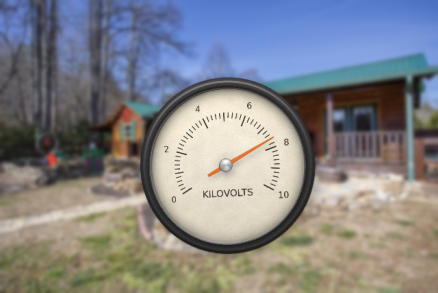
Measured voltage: 7.6 kV
